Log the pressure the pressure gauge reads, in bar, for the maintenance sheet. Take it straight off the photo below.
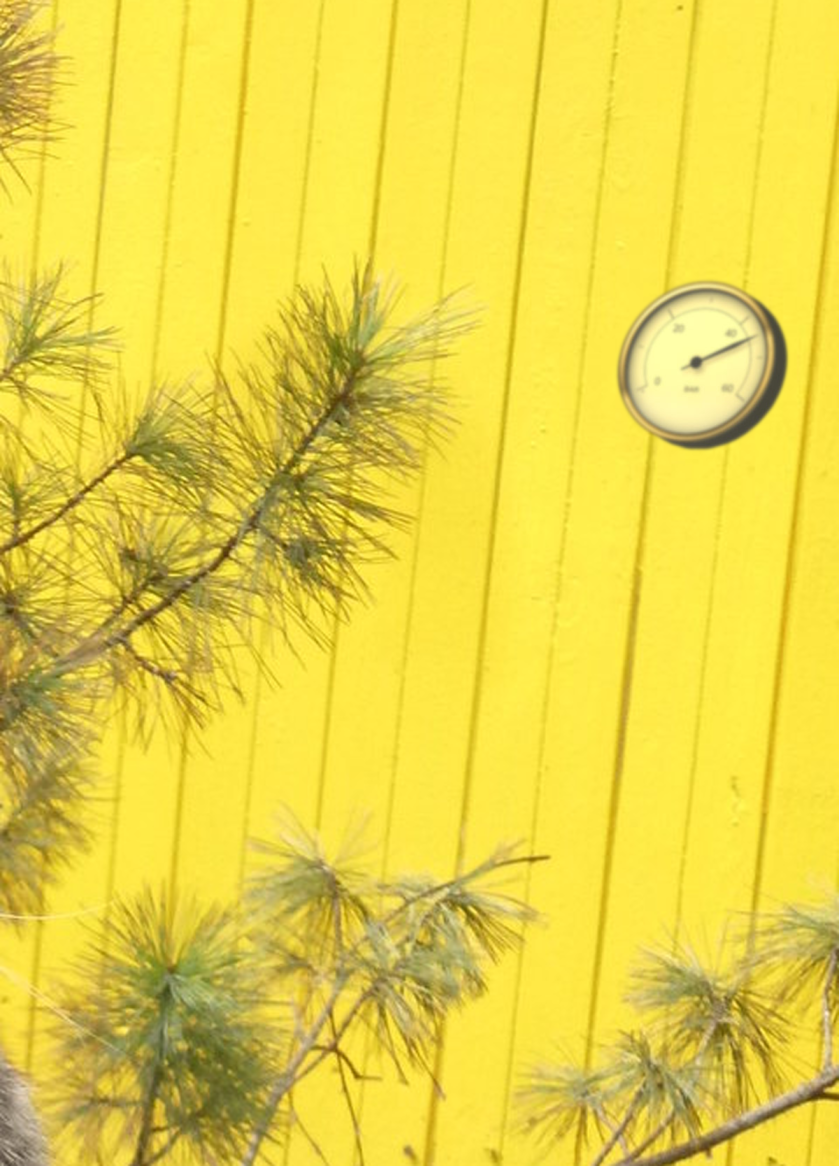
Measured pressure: 45 bar
